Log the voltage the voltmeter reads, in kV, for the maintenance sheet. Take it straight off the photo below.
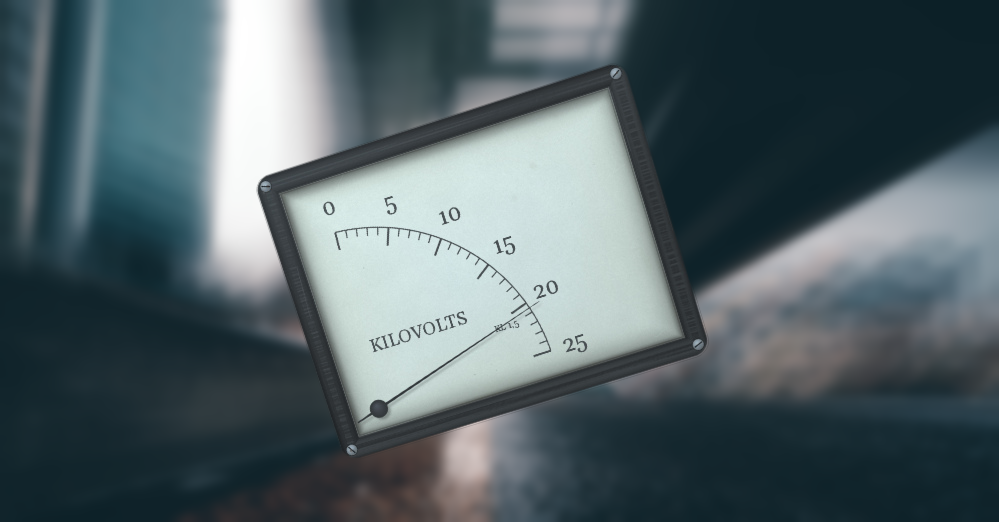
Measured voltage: 20.5 kV
